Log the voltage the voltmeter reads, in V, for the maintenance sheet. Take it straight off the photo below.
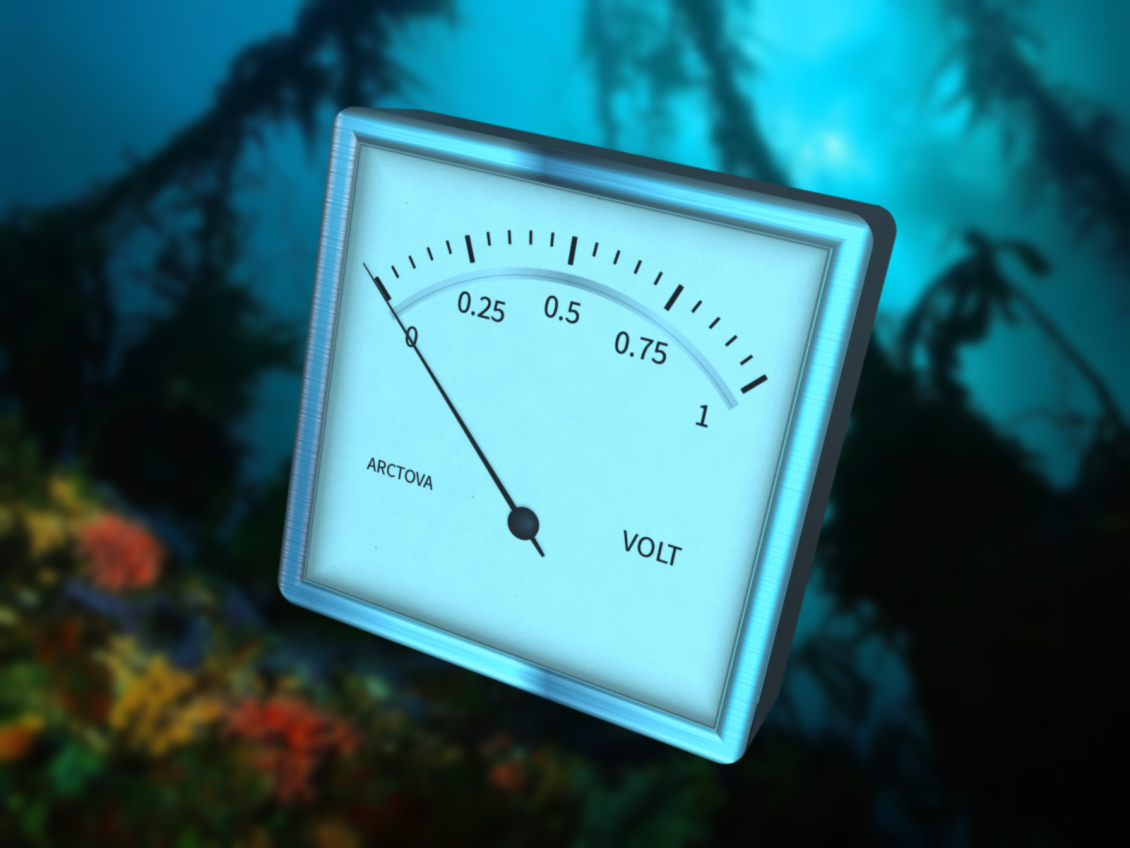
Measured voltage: 0 V
